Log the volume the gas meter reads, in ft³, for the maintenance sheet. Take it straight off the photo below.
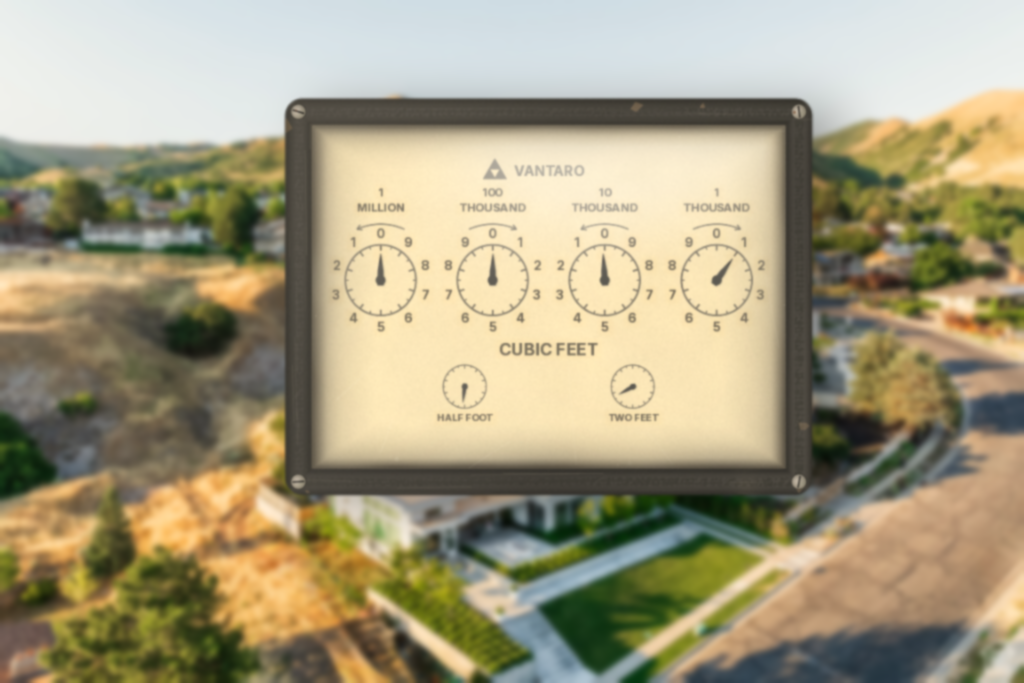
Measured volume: 100 ft³
